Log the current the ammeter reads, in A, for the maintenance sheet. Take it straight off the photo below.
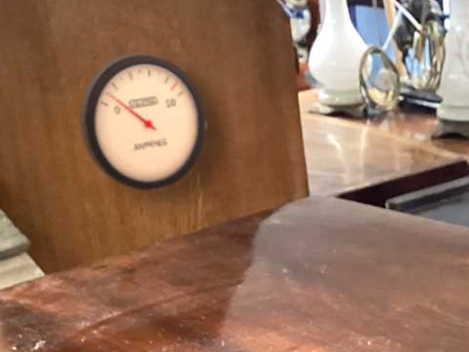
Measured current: 1 A
